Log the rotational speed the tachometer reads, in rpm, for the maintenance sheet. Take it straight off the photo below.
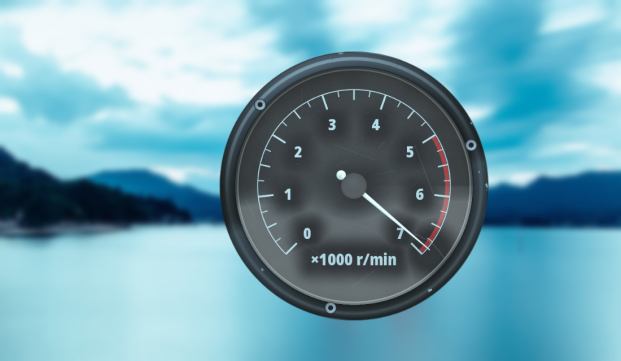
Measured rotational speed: 6875 rpm
